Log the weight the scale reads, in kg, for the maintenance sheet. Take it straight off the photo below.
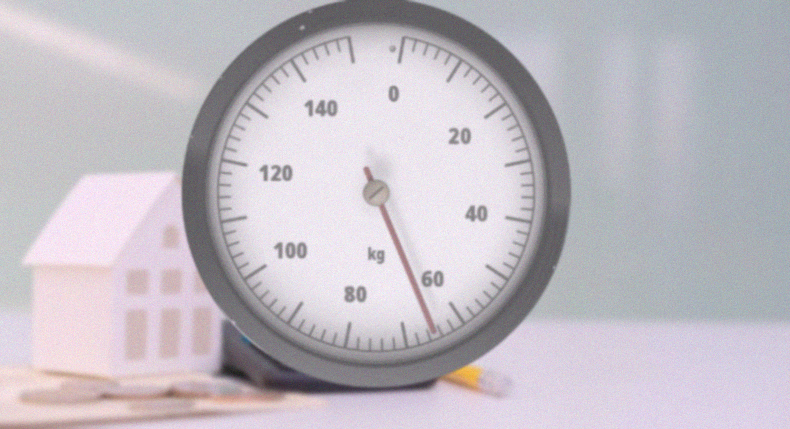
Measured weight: 65 kg
